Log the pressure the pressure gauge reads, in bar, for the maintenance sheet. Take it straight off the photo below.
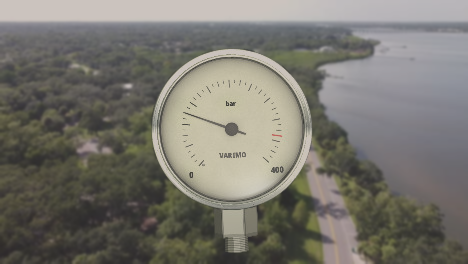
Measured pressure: 100 bar
